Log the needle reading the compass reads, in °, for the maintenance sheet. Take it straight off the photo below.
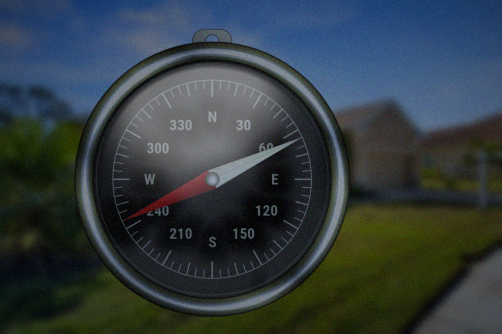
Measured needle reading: 245 °
